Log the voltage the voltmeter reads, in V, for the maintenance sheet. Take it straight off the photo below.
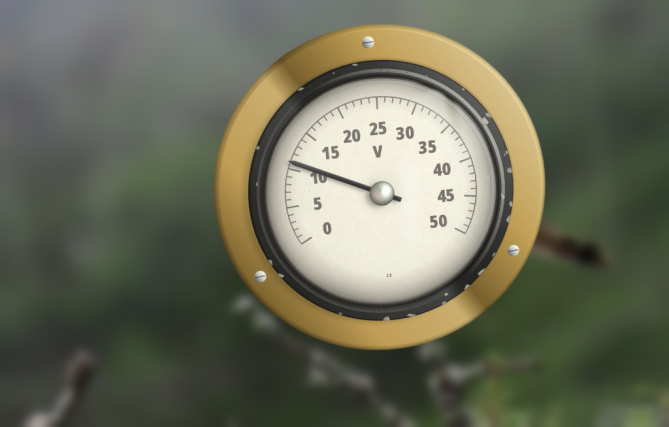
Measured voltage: 11 V
